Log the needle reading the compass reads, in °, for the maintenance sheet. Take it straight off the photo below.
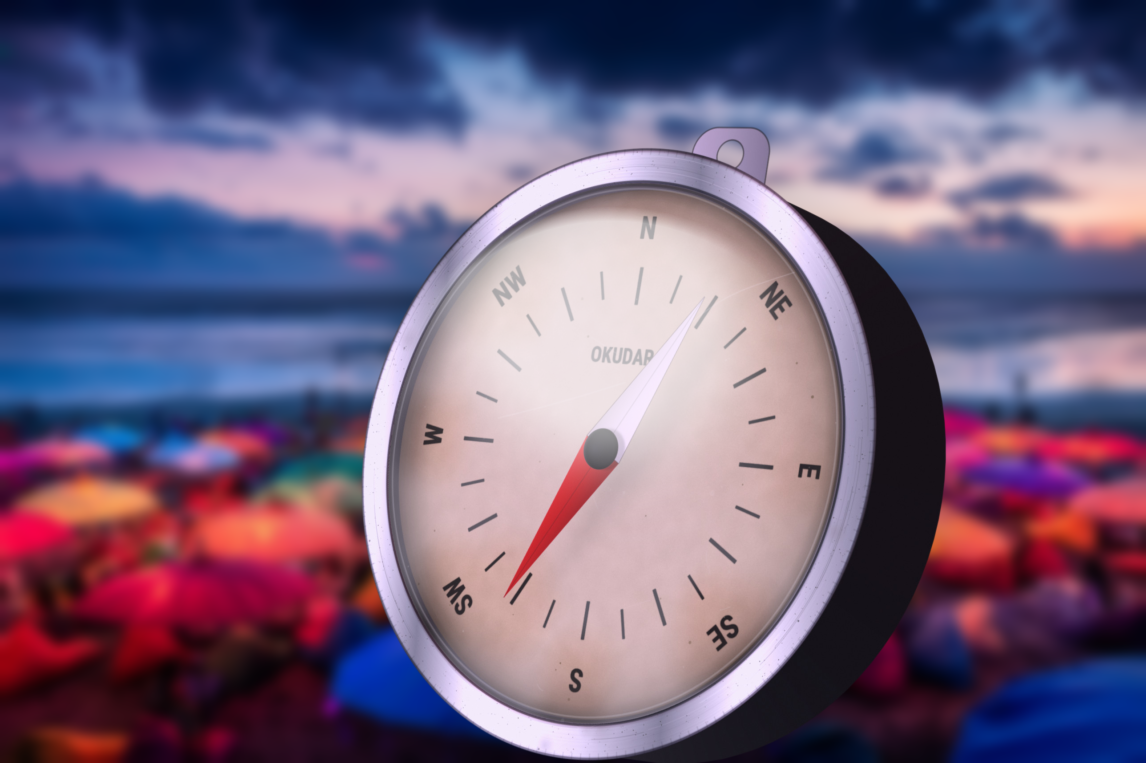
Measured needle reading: 210 °
